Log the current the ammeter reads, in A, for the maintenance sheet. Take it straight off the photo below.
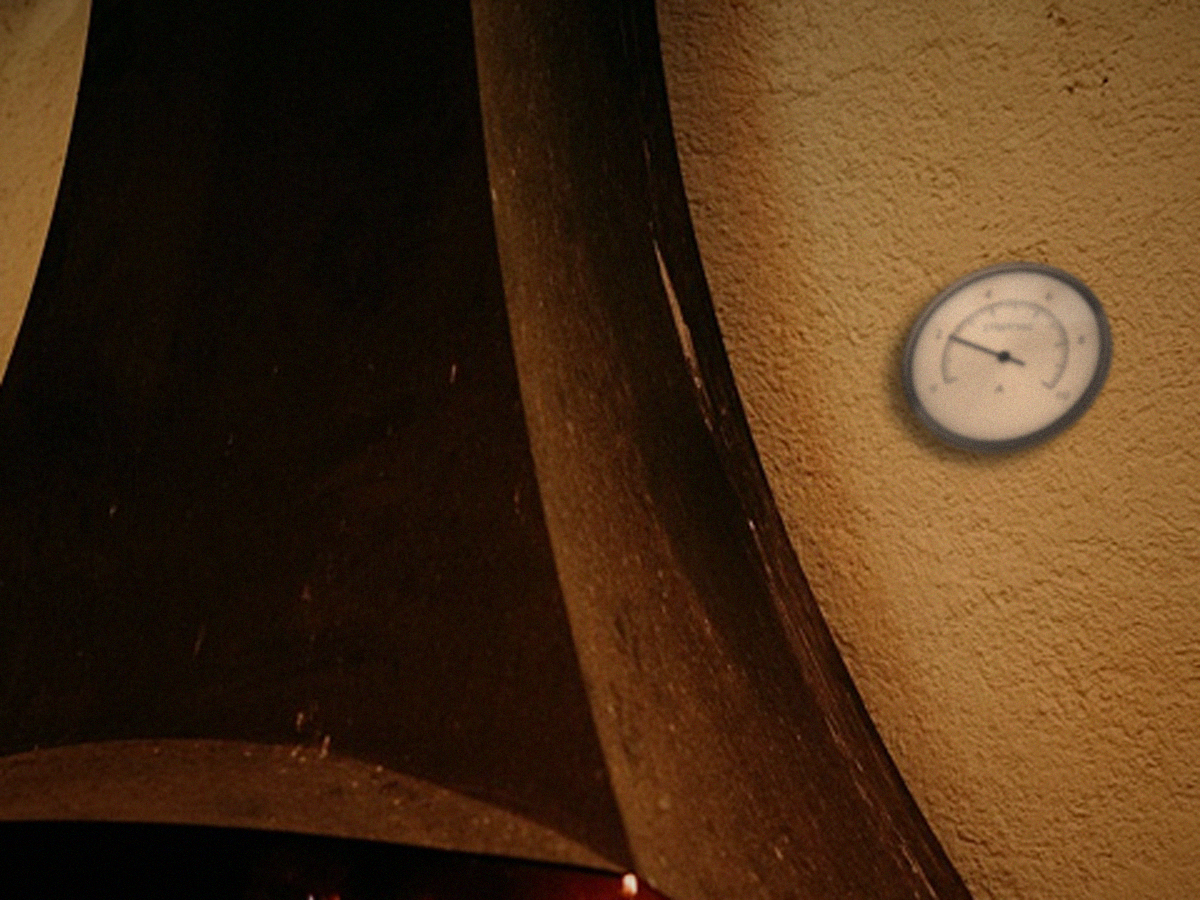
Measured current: 2 A
